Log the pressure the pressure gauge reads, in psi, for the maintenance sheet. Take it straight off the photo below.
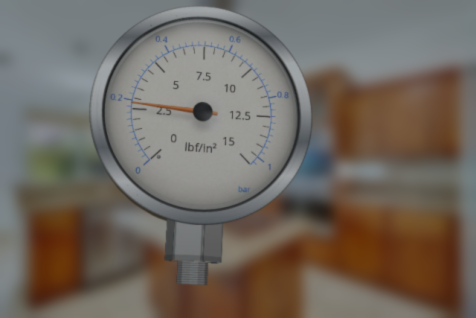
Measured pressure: 2.75 psi
